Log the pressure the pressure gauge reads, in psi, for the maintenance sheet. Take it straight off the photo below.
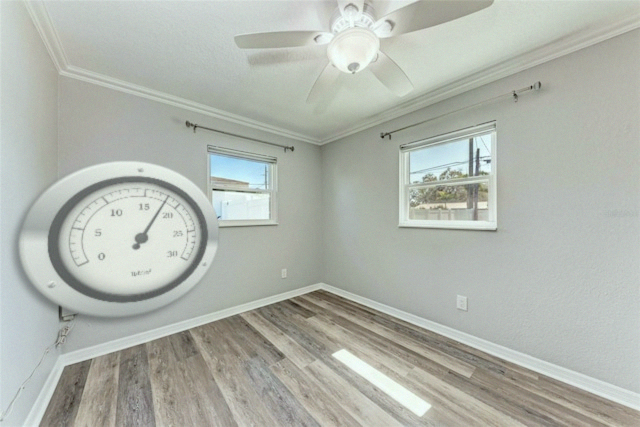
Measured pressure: 18 psi
